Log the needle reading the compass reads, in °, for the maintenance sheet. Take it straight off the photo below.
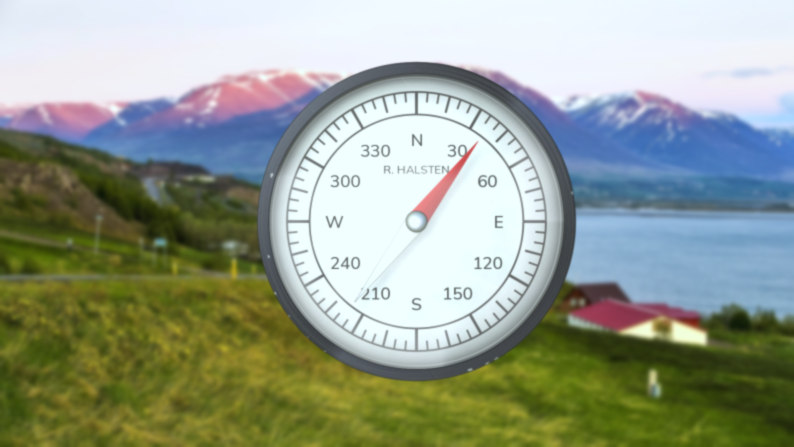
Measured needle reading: 37.5 °
